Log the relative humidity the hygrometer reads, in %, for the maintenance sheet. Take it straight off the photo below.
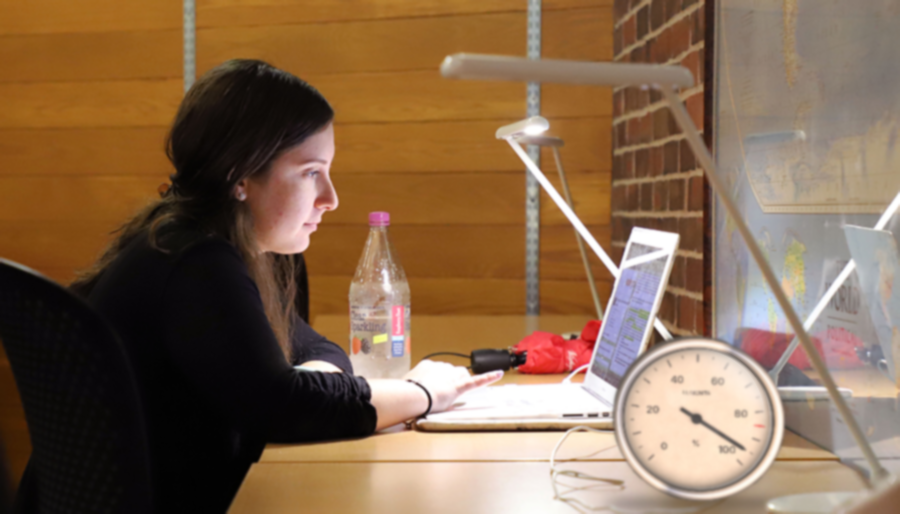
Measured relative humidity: 95 %
